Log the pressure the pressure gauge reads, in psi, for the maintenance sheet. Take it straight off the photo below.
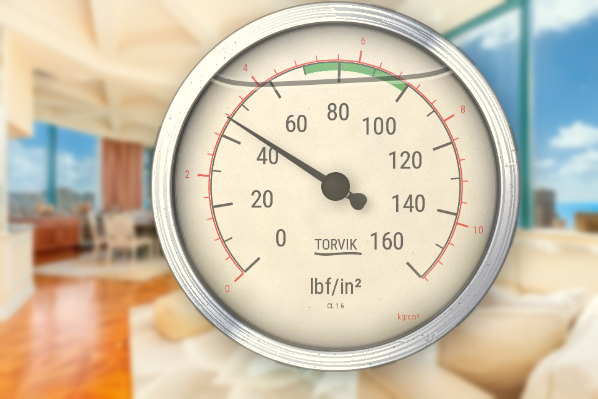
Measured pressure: 45 psi
